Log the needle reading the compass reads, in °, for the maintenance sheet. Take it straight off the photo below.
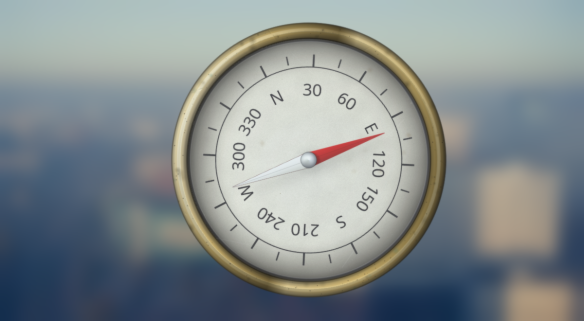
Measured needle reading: 97.5 °
